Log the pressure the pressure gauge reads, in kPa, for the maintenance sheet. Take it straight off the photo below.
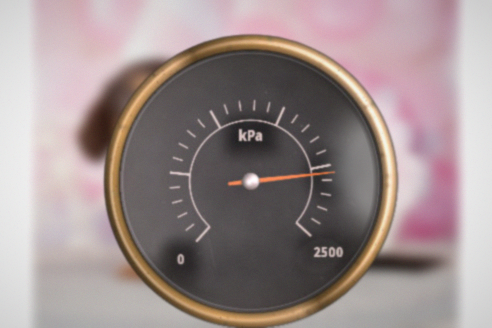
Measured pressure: 2050 kPa
